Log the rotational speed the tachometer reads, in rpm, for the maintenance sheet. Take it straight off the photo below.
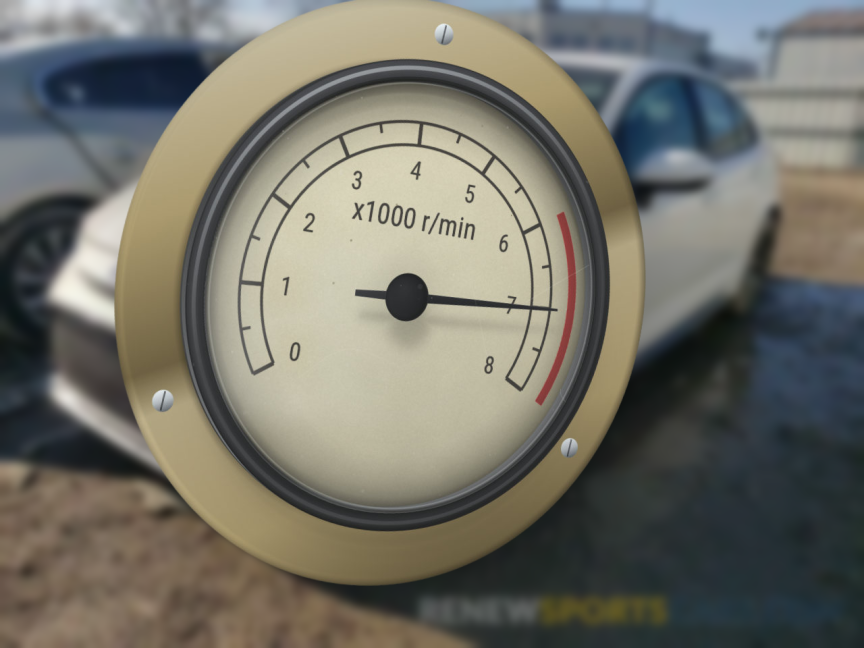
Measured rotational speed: 7000 rpm
